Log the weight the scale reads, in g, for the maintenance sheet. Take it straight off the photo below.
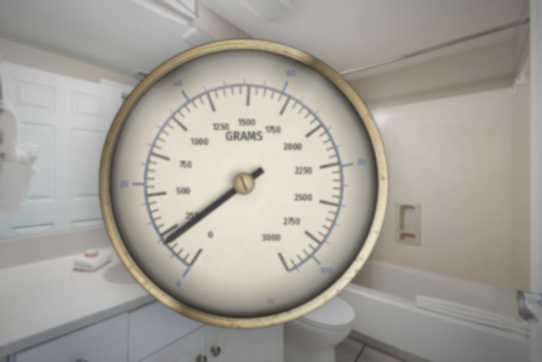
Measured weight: 200 g
